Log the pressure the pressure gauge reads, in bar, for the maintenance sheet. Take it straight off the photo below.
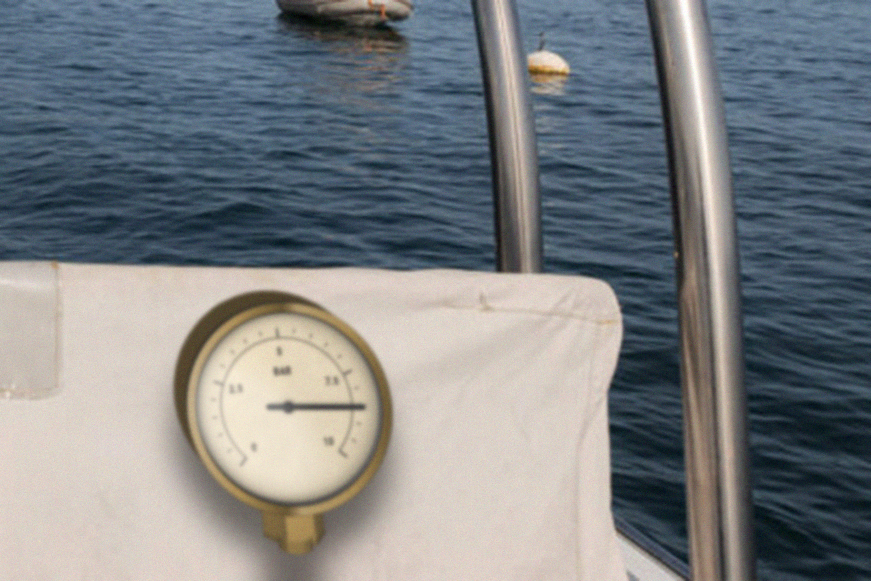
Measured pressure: 8.5 bar
